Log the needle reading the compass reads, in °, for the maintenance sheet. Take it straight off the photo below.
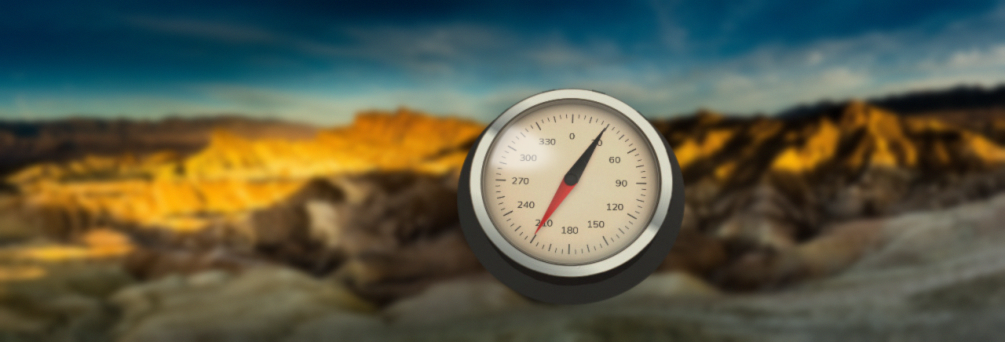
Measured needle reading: 210 °
